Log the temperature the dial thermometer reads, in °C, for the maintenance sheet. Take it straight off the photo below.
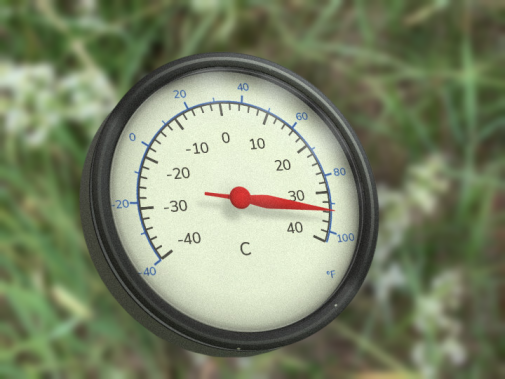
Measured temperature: 34 °C
